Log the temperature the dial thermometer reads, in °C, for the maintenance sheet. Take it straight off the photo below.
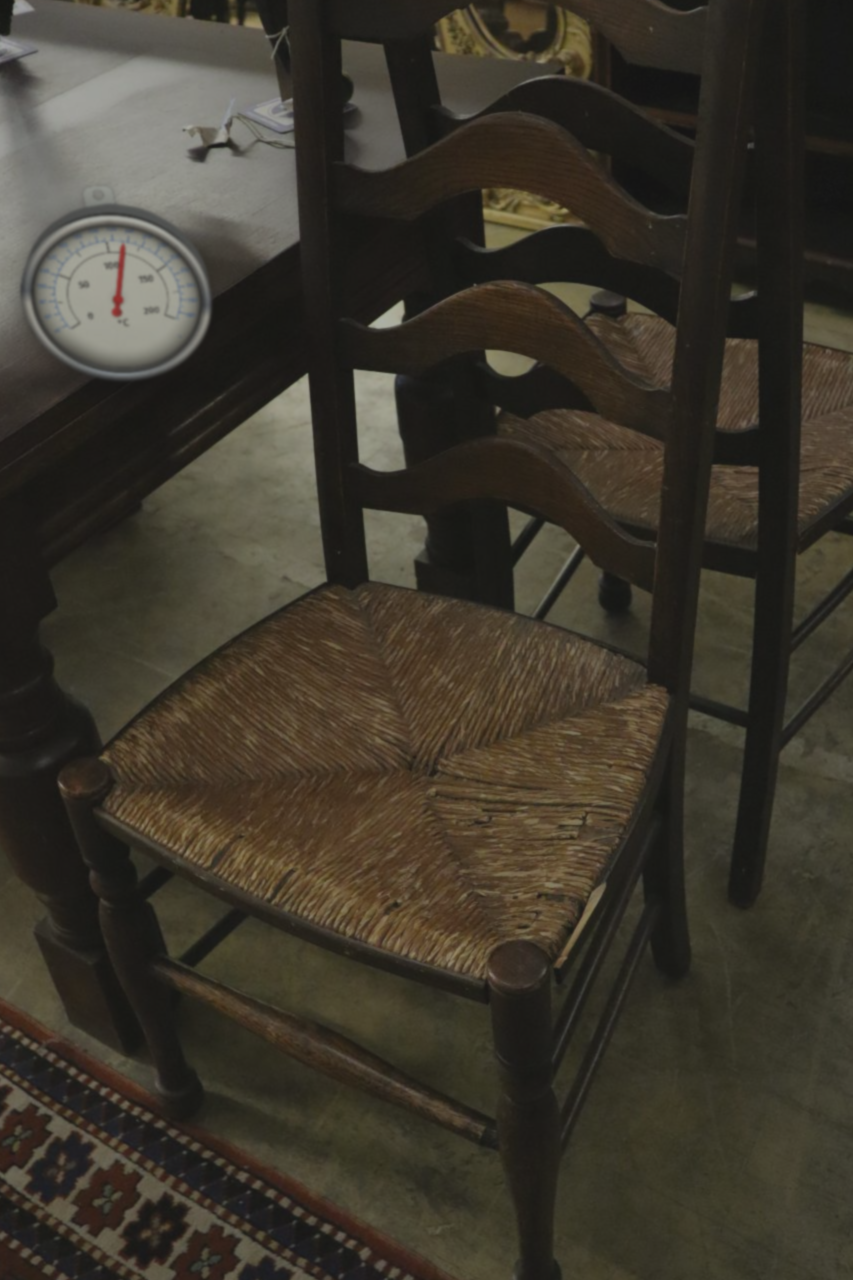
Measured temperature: 112.5 °C
